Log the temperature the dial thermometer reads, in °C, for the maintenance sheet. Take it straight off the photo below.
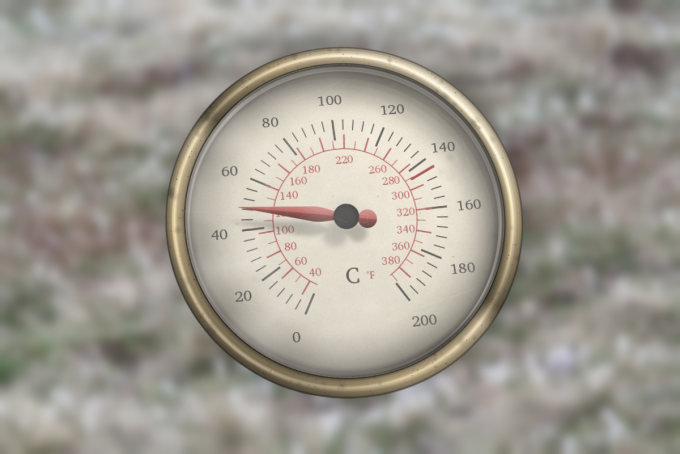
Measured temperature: 48 °C
